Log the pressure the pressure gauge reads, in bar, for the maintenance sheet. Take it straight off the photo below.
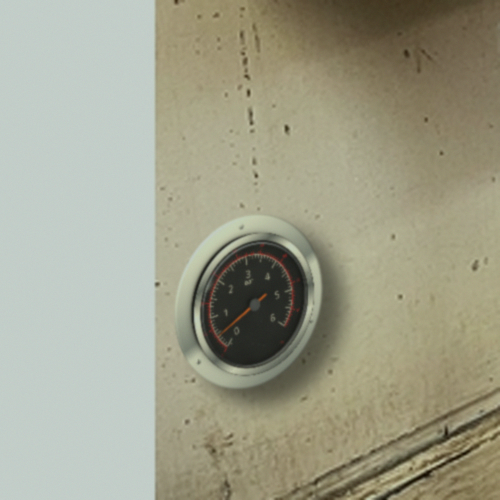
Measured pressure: 0.5 bar
